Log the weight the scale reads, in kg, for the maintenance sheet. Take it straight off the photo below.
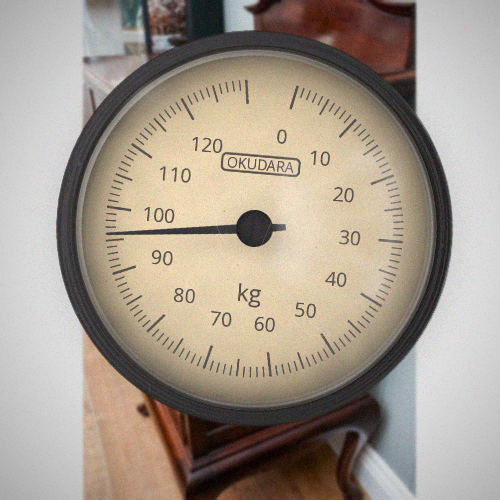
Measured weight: 96 kg
